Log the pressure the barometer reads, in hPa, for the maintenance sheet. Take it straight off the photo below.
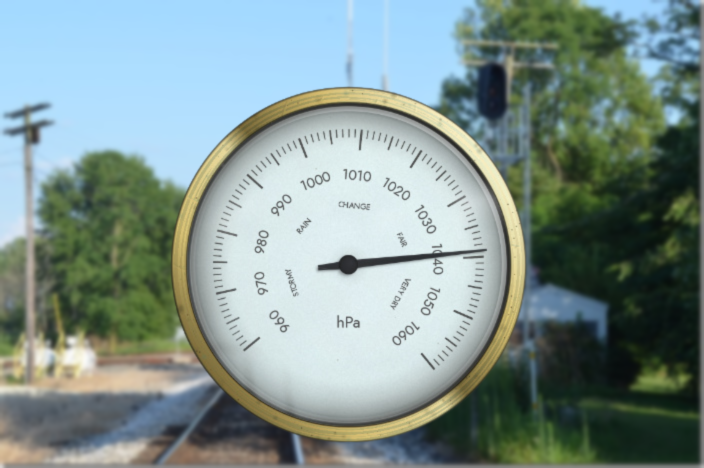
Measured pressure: 1039 hPa
